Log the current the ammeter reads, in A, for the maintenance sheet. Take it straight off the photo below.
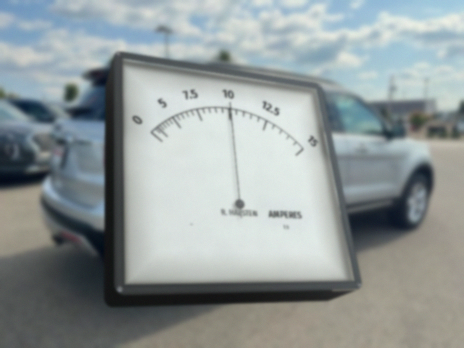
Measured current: 10 A
